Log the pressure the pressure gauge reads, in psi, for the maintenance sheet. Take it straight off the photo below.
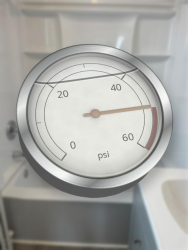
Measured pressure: 50 psi
